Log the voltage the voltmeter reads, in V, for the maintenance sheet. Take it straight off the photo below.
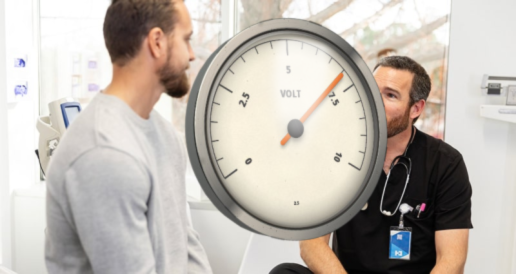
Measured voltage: 7 V
